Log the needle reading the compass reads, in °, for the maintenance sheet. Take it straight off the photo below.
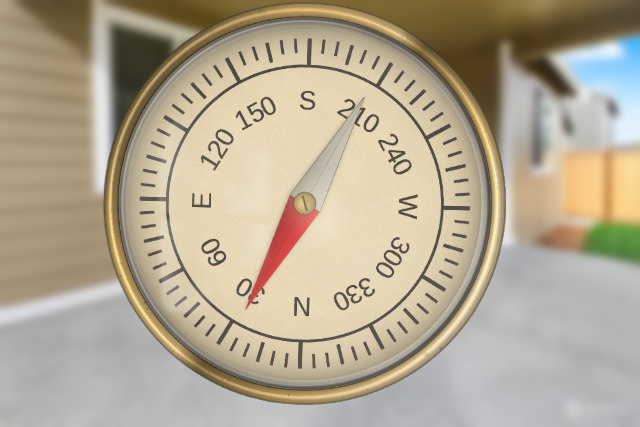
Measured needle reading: 27.5 °
